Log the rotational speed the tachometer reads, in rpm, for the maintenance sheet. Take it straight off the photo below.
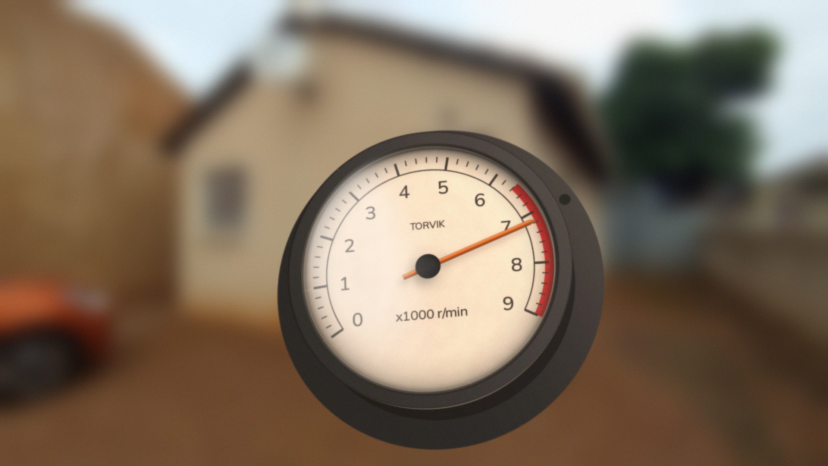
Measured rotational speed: 7200 rpm
